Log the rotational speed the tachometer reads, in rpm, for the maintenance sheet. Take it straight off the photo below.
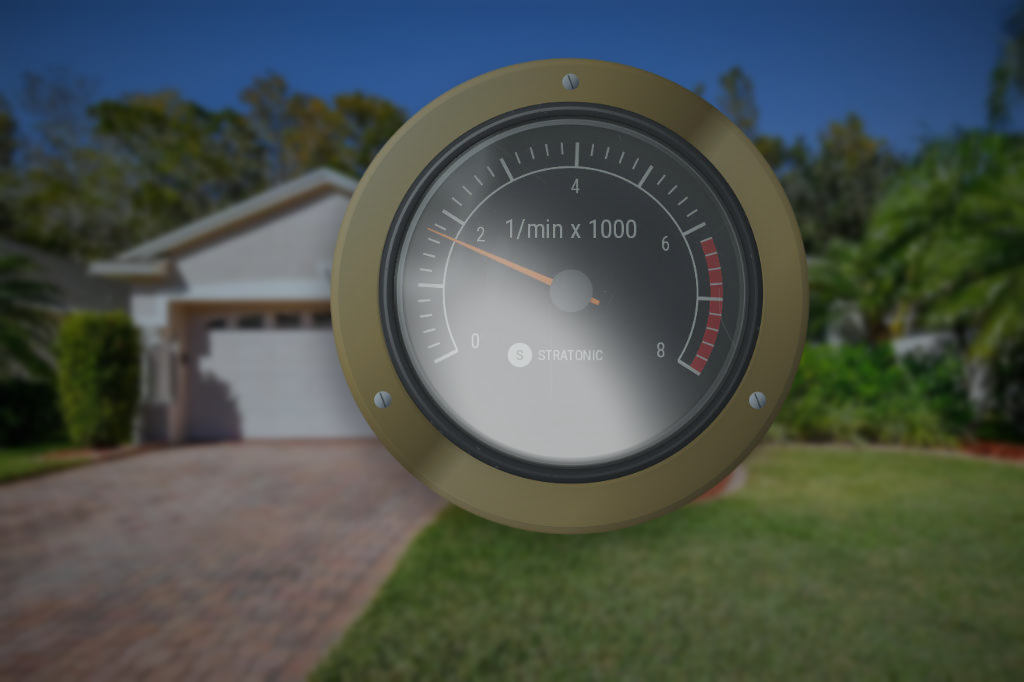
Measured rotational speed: 1700 rpm
